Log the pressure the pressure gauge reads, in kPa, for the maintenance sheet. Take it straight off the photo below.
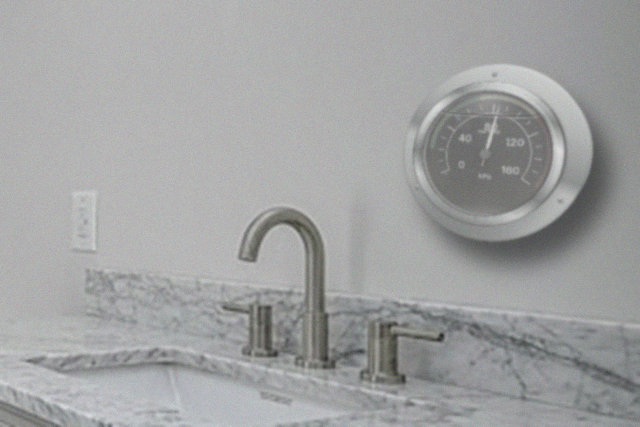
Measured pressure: 85 kPa
